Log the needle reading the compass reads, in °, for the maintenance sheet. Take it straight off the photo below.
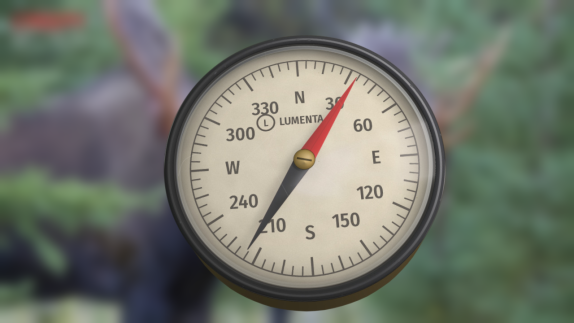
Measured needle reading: 35 °
